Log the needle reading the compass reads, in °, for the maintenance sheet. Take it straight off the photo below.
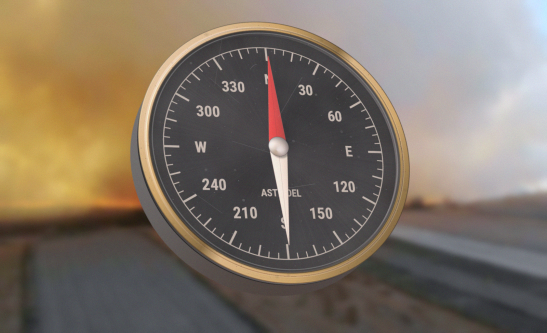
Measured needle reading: 0 °
